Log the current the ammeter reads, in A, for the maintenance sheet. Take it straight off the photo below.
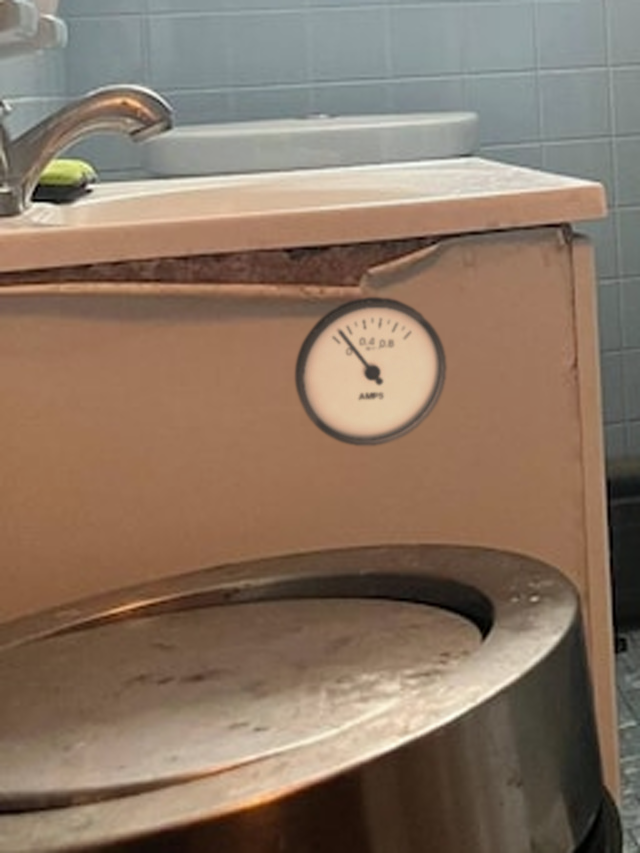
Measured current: 0.1 A
